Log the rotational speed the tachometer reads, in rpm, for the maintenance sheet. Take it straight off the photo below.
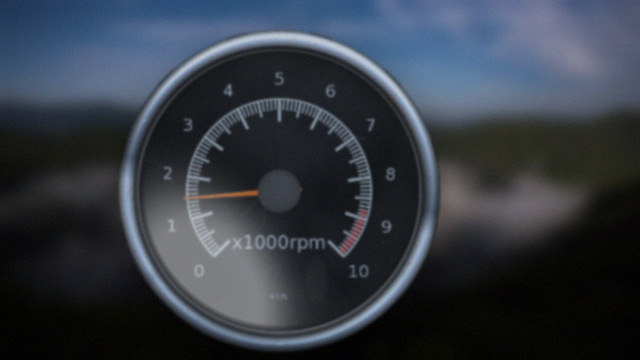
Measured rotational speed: 1500 rpm
